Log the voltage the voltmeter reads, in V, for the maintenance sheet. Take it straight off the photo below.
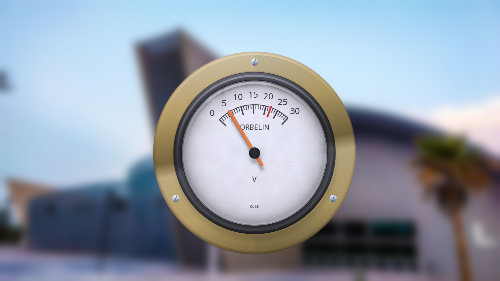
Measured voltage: 5 V
